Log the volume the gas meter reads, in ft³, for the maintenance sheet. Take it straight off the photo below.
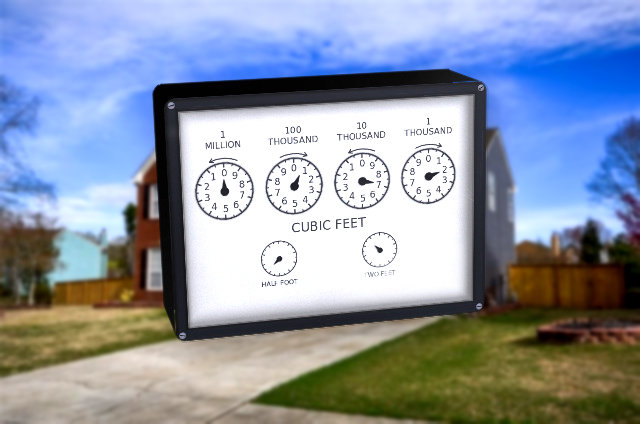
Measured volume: 7200 ft³
